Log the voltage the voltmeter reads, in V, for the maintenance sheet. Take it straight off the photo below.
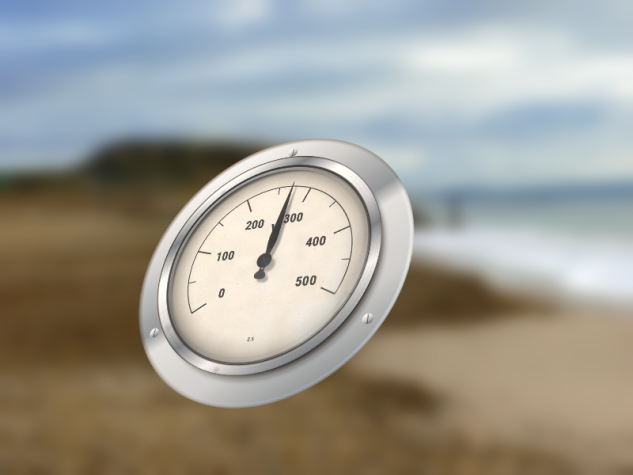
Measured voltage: 275 V
